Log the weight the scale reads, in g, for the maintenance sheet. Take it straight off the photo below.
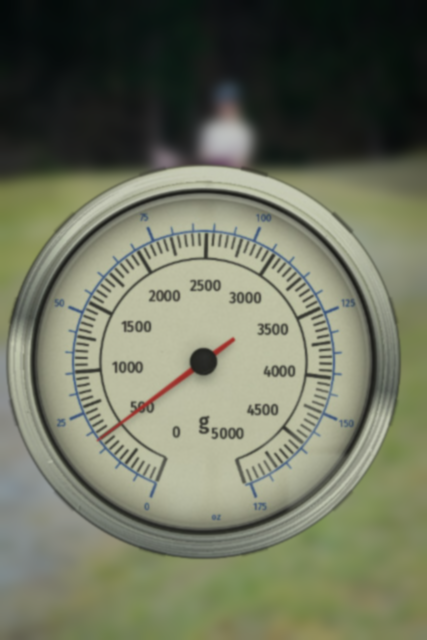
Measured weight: 500 g
